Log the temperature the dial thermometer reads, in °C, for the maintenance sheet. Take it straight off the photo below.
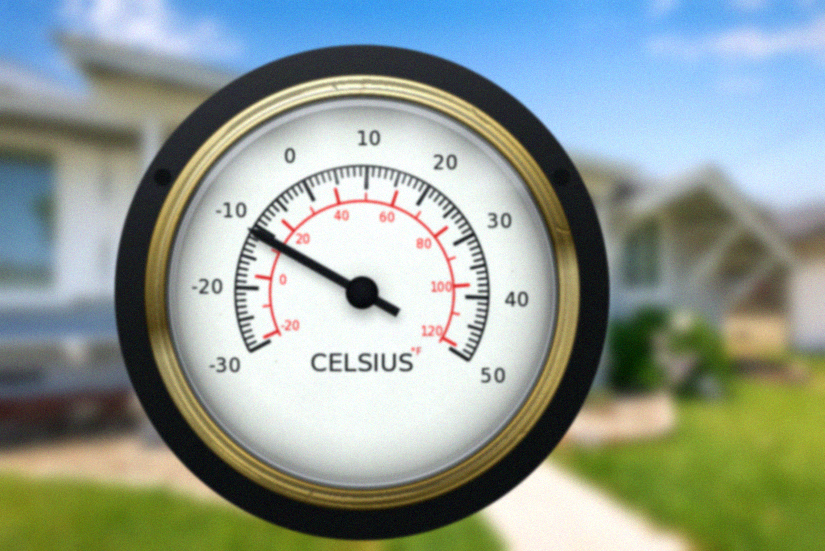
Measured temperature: -11 °C
